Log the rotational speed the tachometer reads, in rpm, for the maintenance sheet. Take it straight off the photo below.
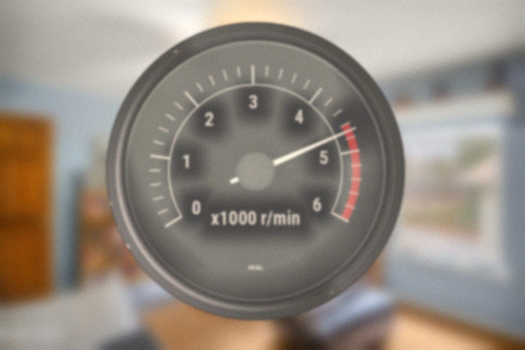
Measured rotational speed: 4700 rpm
